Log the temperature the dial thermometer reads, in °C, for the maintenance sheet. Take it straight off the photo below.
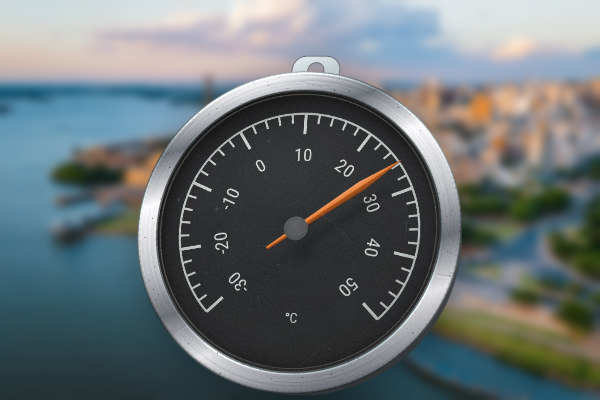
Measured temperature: 26 °C
